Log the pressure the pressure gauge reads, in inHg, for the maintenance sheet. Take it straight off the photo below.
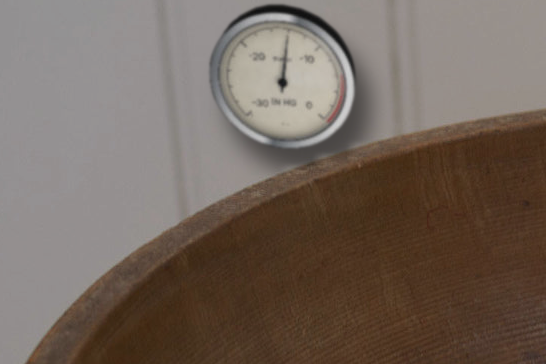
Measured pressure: -14 inHg
